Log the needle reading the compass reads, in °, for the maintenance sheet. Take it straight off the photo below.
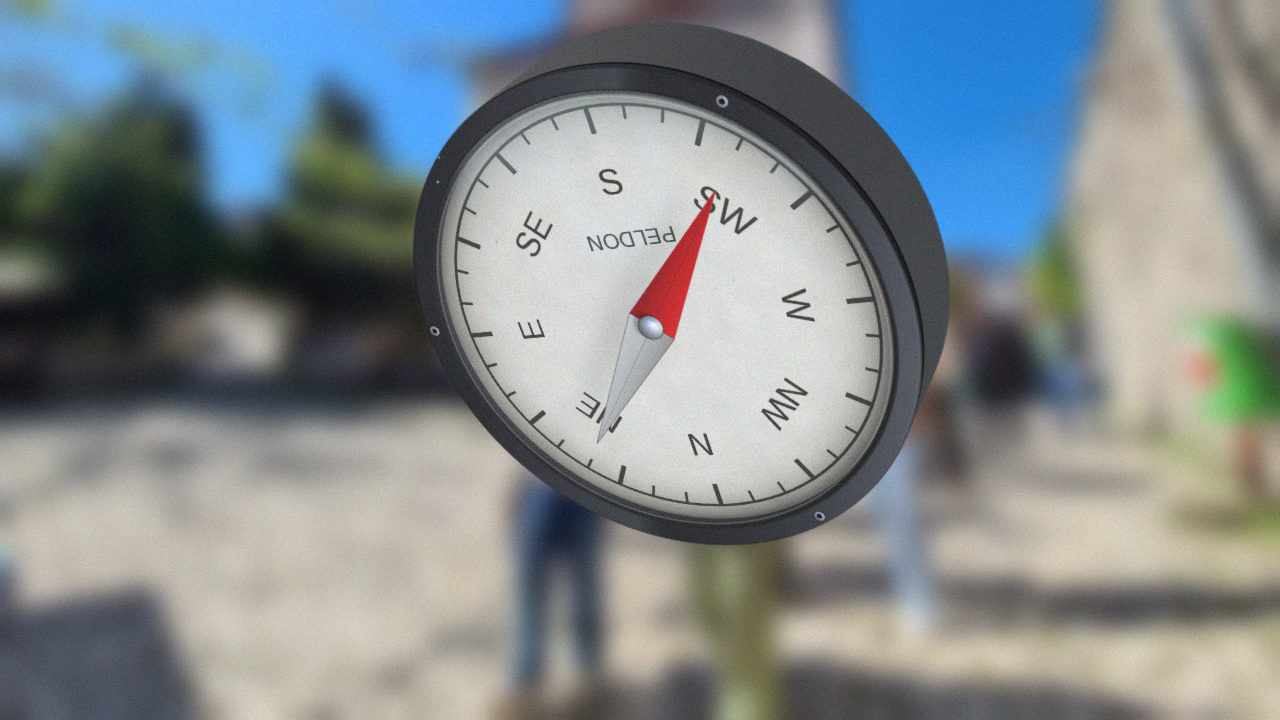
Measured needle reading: 220 °
